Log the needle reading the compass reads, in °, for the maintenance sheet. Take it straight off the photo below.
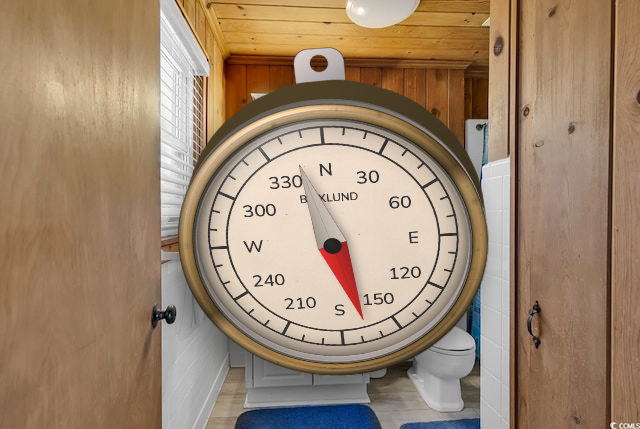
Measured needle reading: 165 °
